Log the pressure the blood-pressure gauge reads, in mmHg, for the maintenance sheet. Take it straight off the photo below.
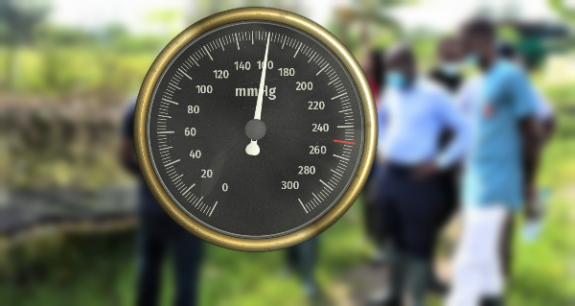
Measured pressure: 160 mmHg
